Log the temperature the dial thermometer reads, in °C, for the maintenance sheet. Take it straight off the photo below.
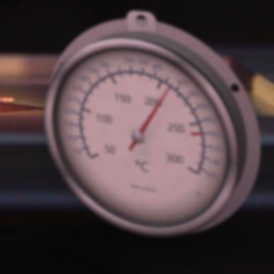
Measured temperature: 210 °C
